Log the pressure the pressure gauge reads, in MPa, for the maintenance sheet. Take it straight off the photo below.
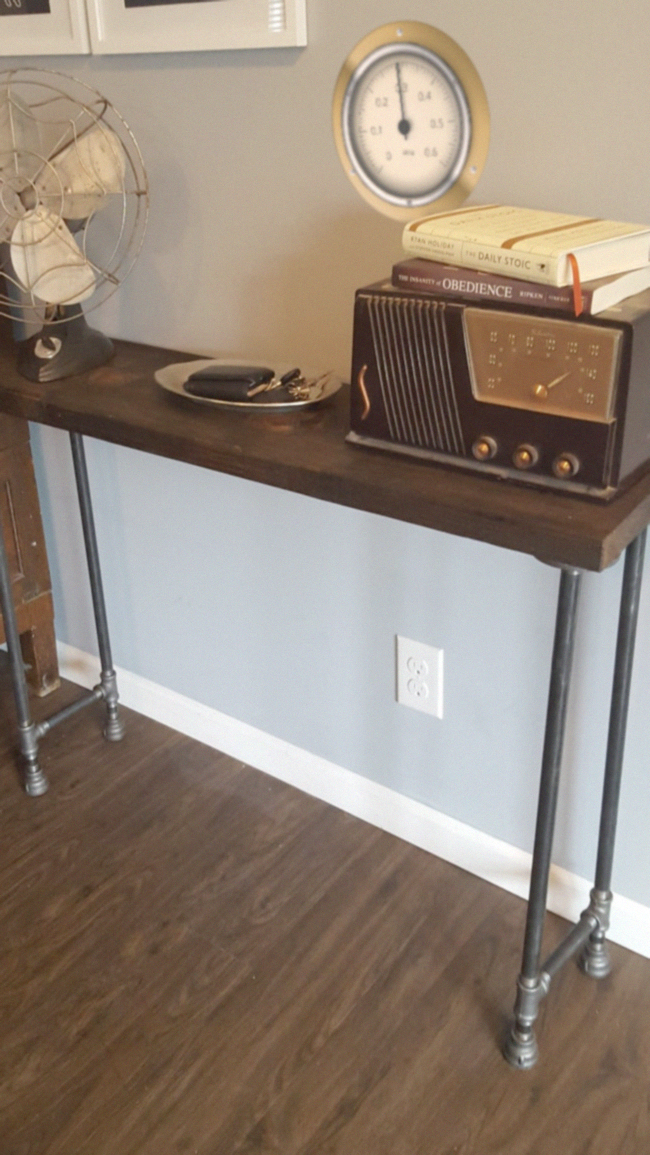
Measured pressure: 0.3 MPa
